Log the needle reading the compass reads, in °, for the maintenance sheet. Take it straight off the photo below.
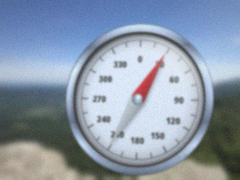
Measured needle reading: 30 °
